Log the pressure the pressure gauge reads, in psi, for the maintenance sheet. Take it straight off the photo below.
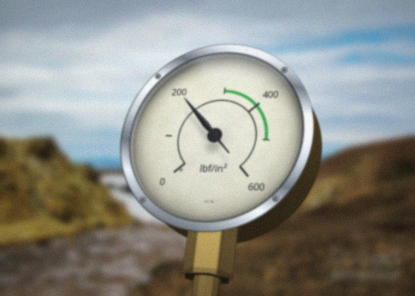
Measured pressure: 200 psi
